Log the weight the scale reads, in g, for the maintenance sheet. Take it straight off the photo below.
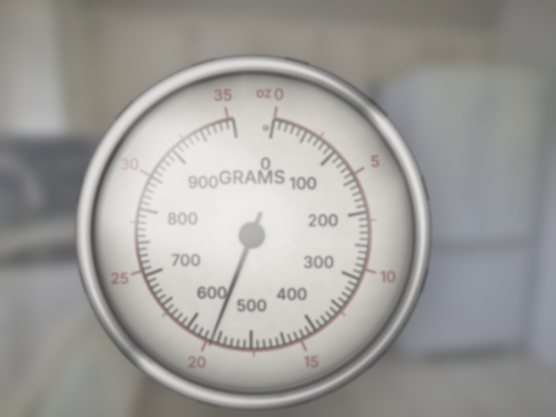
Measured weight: 560 g
